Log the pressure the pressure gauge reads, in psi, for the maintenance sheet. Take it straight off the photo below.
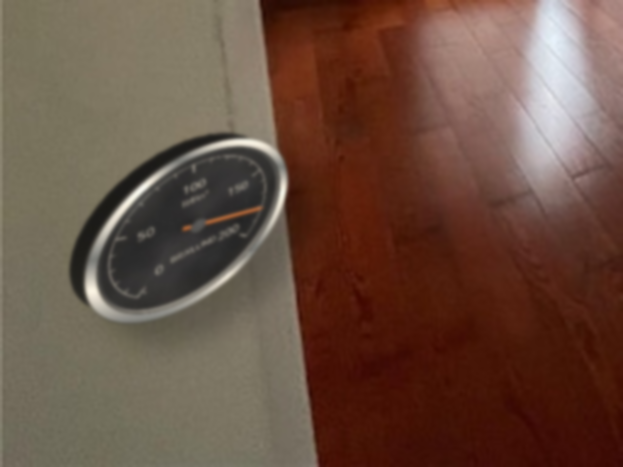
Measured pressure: 180 psi
